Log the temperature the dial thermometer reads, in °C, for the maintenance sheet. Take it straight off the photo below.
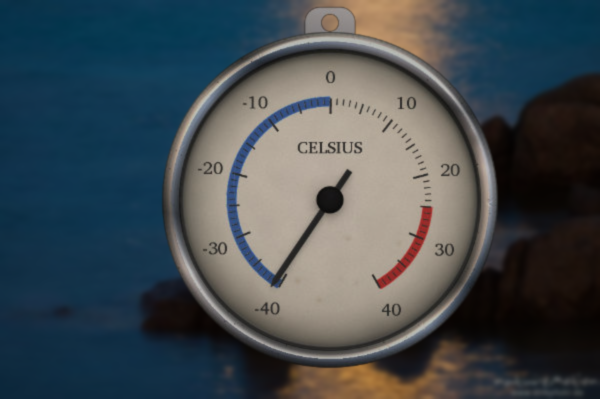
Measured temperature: -39 °C
